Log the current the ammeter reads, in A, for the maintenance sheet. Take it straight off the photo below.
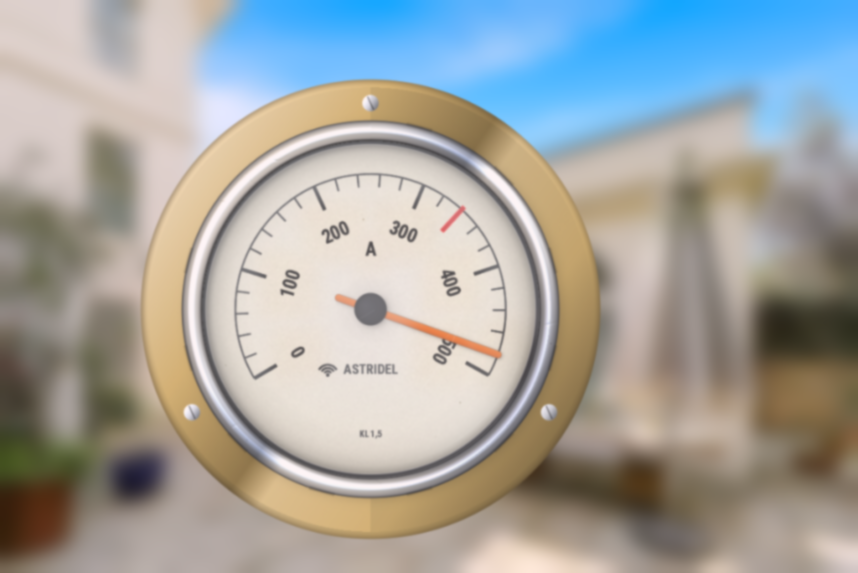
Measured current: 480 A
